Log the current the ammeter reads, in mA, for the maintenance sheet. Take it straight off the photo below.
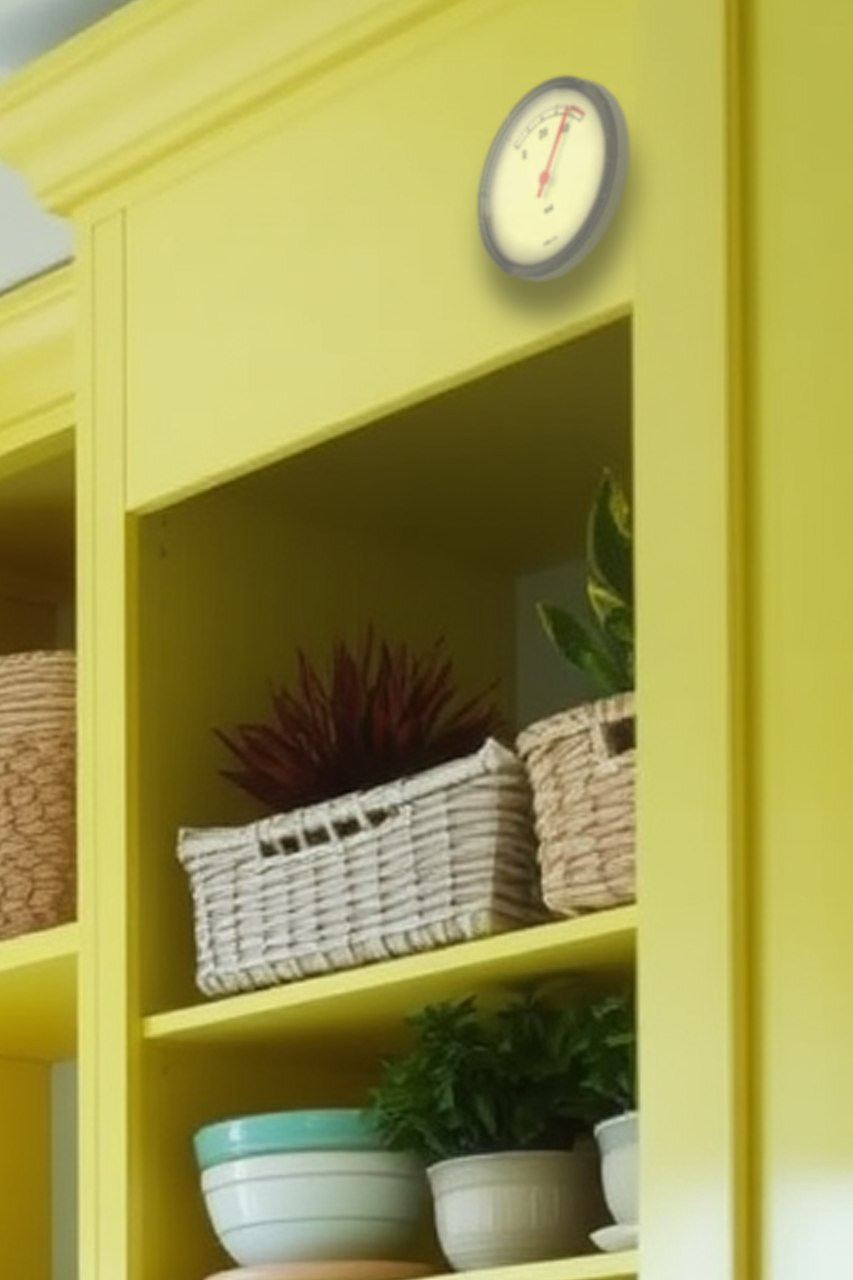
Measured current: 40 mA
